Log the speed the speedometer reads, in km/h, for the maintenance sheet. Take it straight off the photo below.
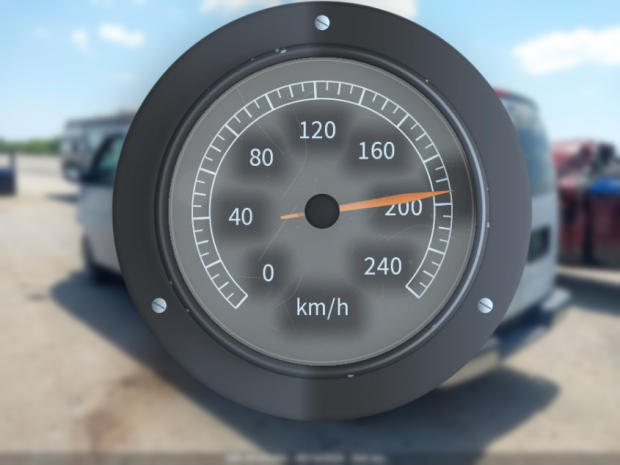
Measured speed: 195 km/h
